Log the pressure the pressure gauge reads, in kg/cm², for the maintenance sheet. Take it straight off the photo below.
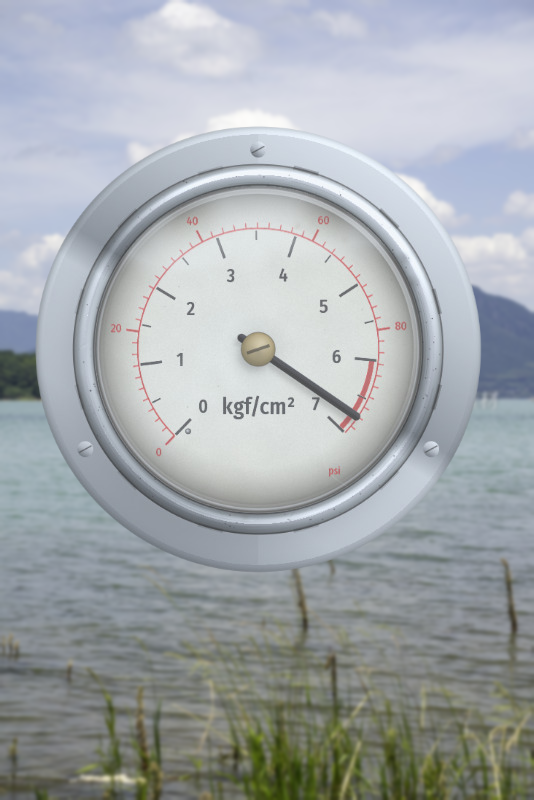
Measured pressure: 6.75 kg/cm²
